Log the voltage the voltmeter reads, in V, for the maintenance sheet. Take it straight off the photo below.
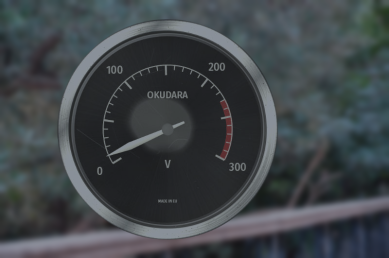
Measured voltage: 10 V
